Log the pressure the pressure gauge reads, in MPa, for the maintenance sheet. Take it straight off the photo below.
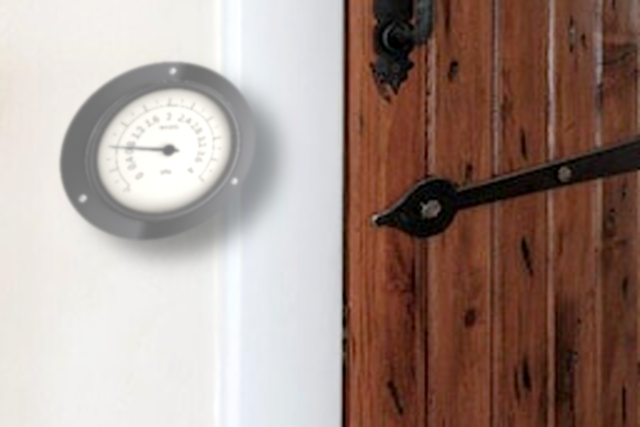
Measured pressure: 0.8 MPa
